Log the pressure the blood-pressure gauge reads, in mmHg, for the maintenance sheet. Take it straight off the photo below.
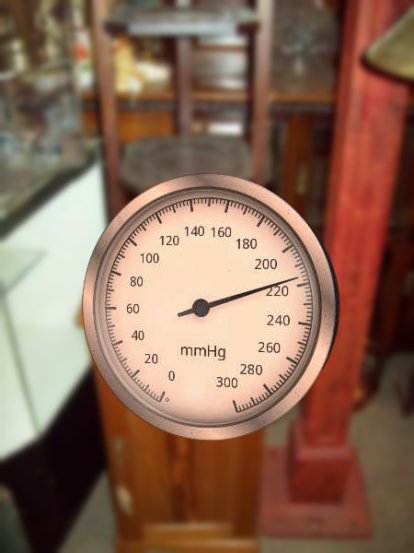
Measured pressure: 216 mmHg
